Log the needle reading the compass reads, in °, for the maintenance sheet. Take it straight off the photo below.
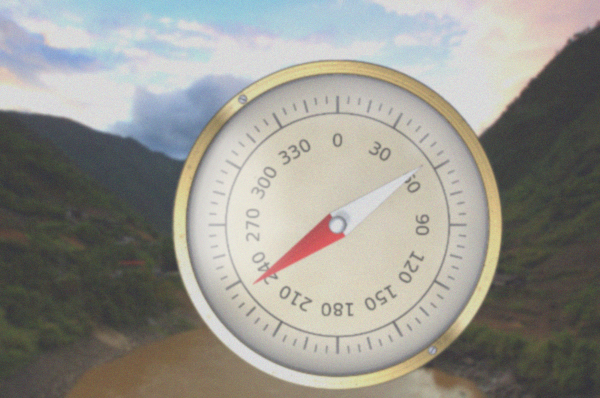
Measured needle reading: 235 °
